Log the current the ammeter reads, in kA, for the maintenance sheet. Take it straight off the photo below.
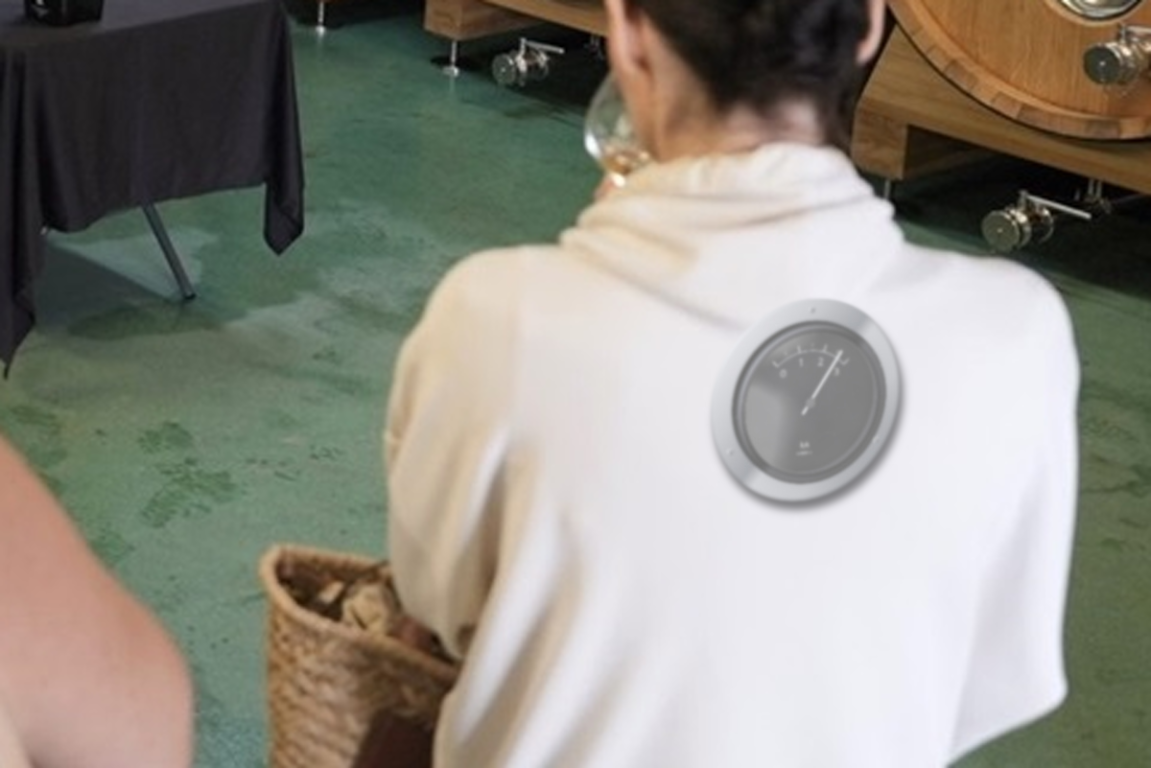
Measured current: 2.5 kA
